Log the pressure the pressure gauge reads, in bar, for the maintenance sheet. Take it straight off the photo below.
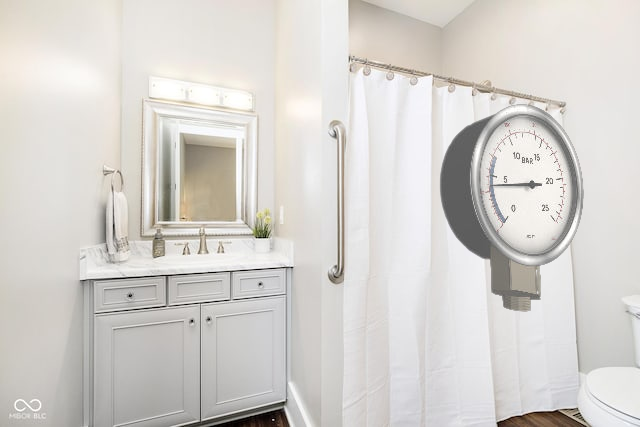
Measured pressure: 4 bar
